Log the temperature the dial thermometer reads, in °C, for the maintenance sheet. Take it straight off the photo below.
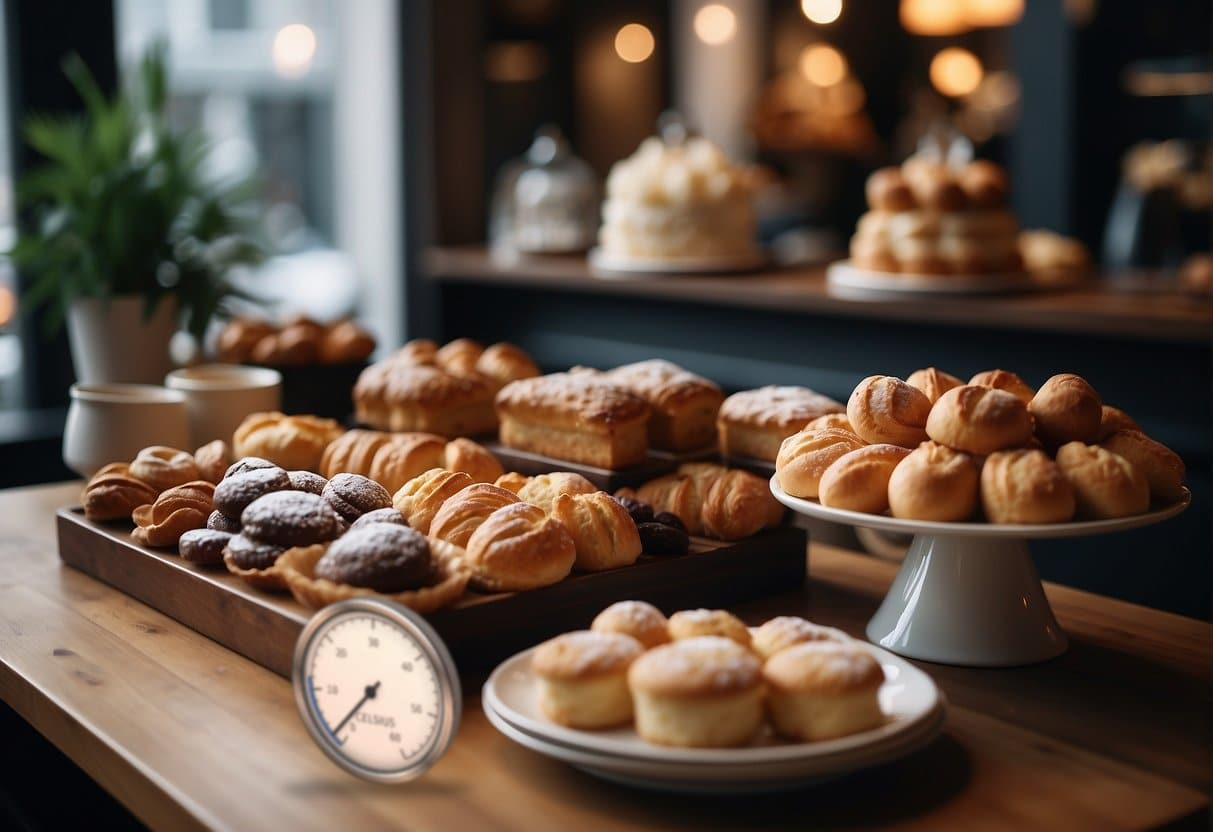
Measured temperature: 2 °C
